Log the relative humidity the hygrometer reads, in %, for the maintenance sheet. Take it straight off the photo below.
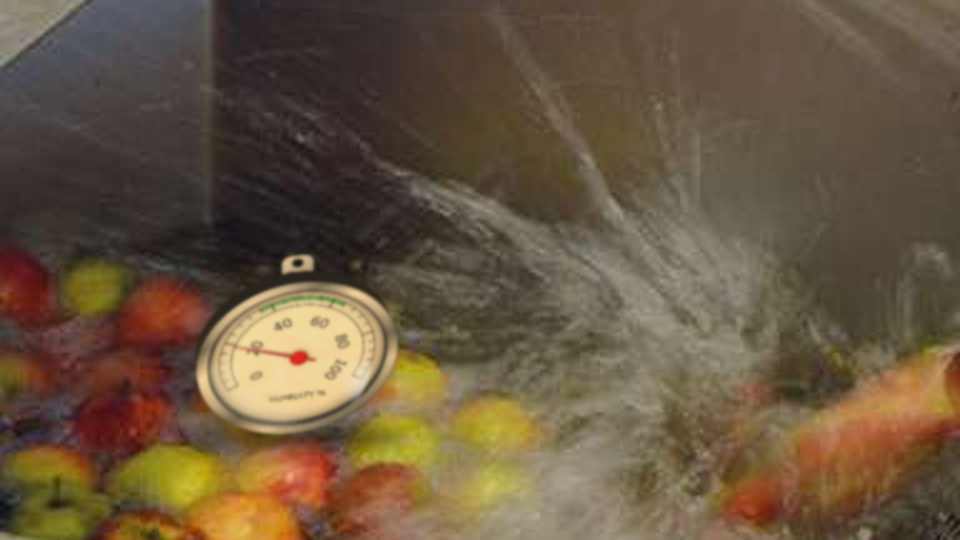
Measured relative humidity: 20 %
